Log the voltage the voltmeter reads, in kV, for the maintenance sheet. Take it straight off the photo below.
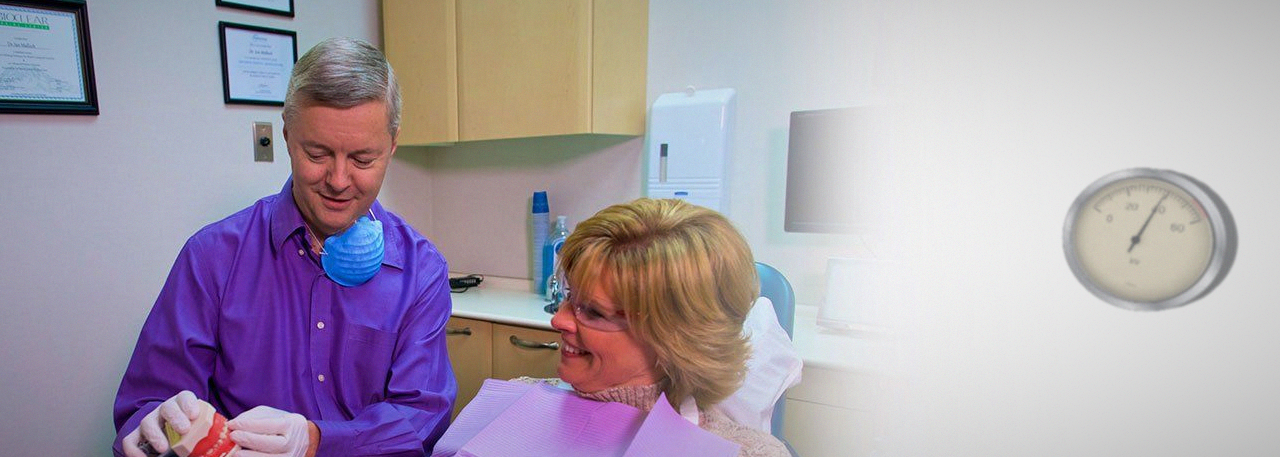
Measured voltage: 40 kV
